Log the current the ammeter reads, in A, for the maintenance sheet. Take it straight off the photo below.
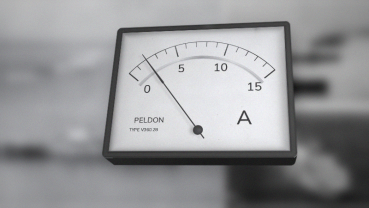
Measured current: 2 A
